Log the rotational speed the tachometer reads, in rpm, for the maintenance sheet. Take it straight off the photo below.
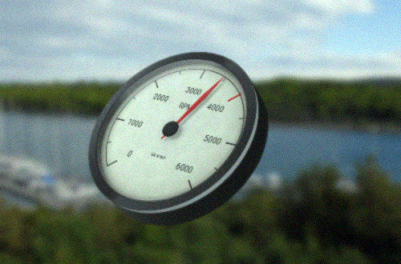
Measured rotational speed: 3500 rpm
